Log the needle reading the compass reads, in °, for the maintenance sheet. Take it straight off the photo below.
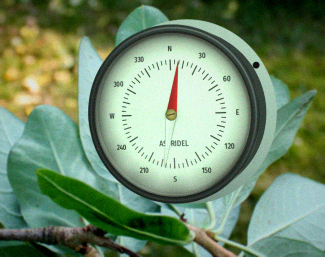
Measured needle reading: 10 °
